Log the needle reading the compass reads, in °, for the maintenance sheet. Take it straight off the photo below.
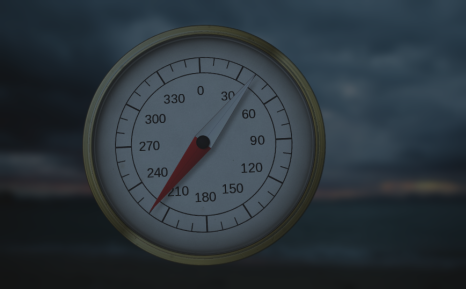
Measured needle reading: 220 °
